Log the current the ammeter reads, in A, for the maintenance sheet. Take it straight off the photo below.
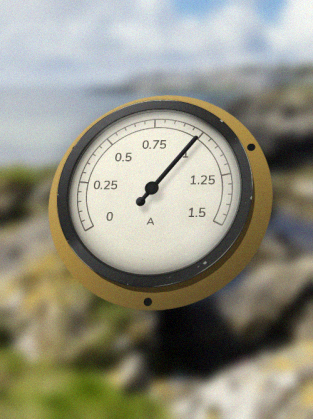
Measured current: 1 A
